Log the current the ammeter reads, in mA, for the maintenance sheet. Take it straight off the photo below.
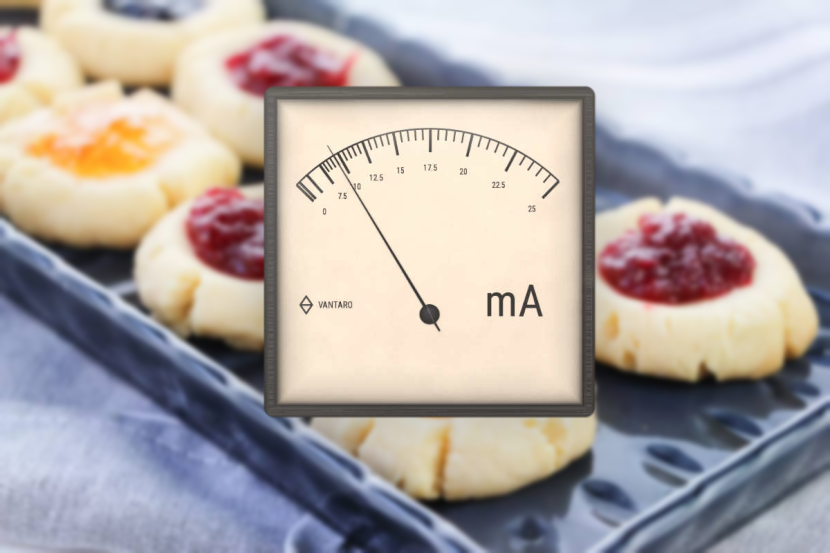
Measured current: 9.5 mA
